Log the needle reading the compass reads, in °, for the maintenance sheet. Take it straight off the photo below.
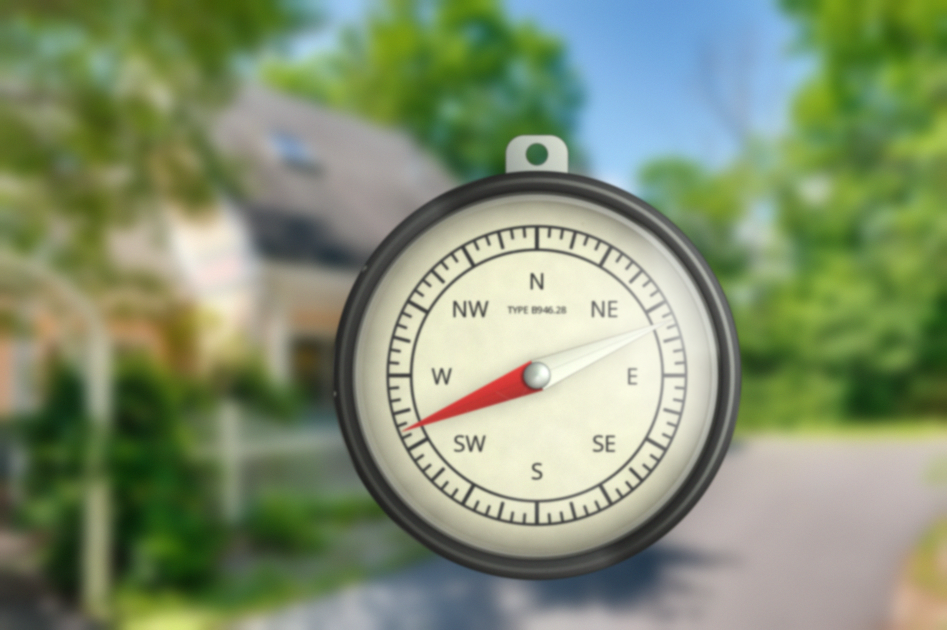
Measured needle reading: 247.5 °
